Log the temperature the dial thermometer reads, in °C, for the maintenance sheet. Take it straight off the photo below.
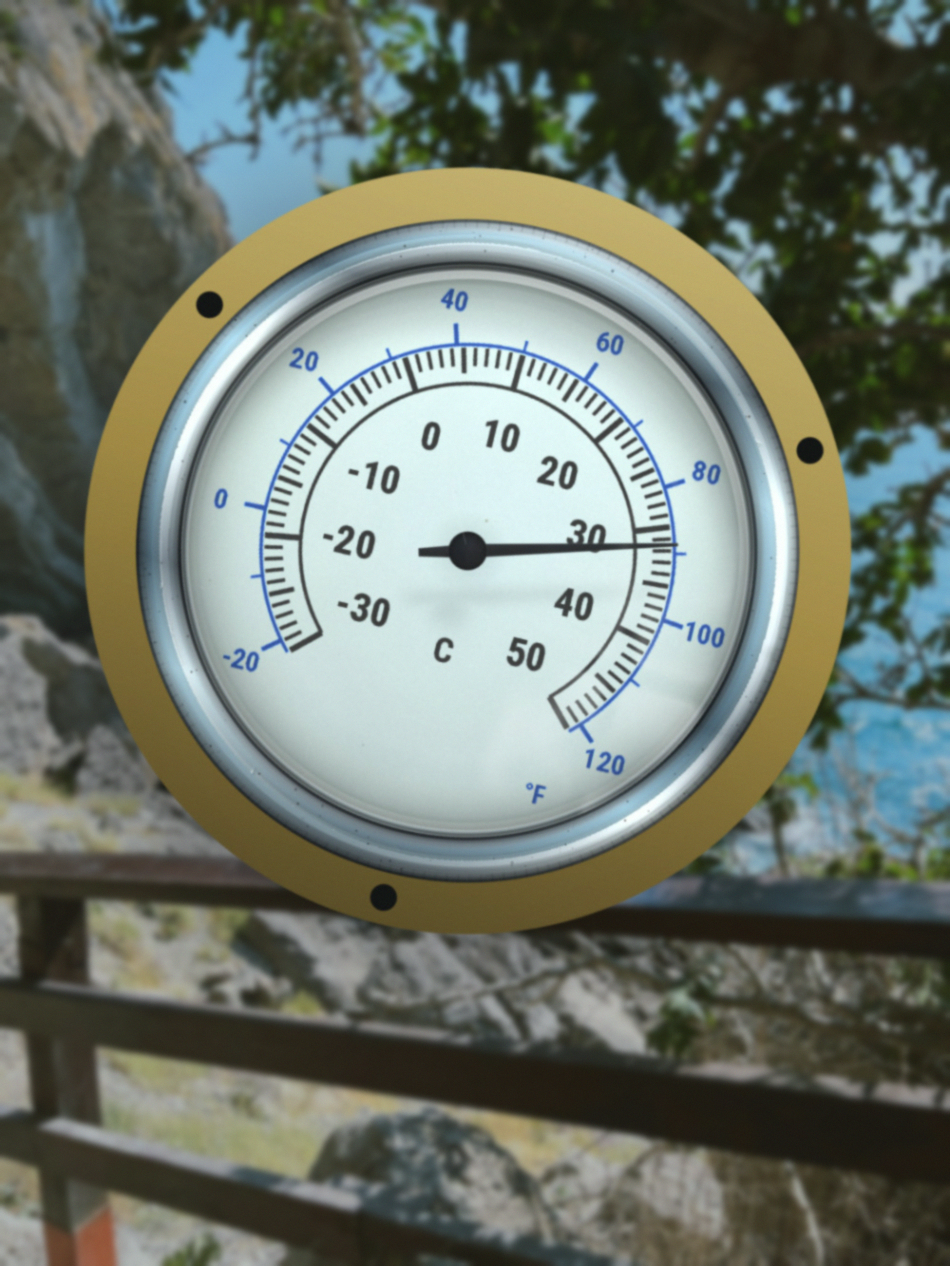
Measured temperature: 31.5 °C
